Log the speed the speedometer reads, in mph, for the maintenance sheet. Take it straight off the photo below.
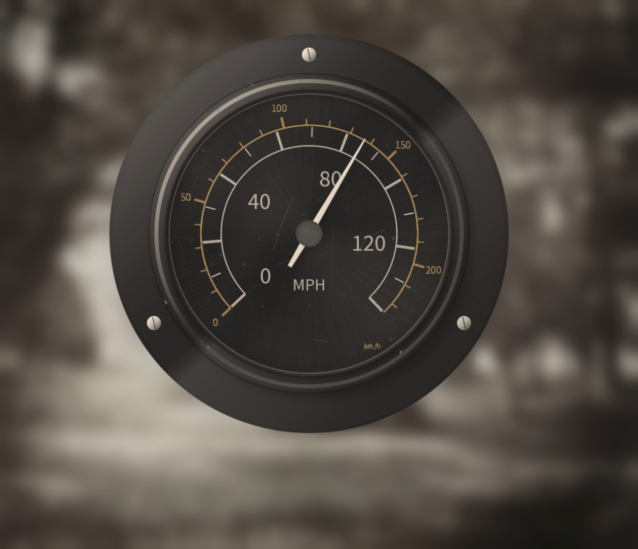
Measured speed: 85 mph
